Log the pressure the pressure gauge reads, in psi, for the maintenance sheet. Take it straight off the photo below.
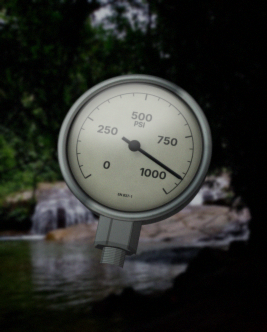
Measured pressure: 925 psi
